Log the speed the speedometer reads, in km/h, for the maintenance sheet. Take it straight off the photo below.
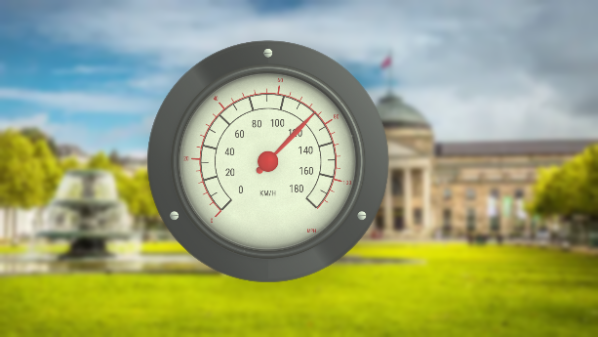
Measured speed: 120 km/h
